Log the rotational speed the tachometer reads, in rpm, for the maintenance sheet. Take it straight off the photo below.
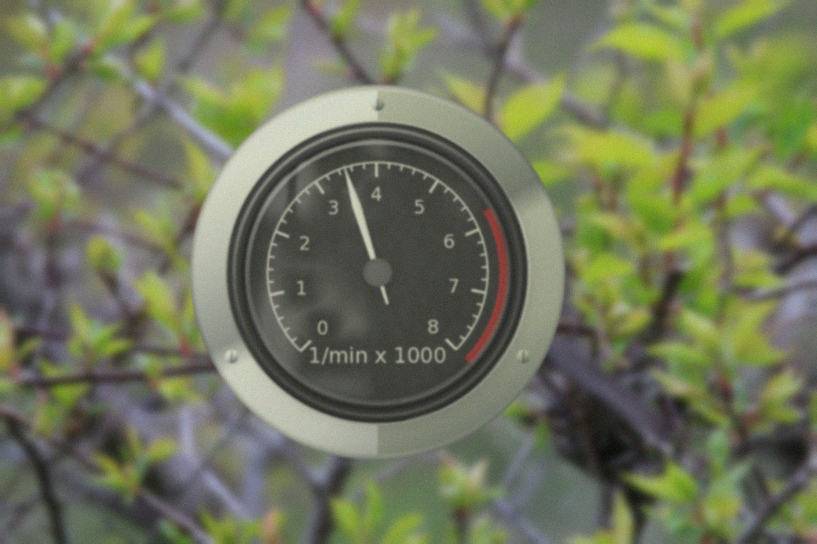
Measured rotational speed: 3500 rpm
